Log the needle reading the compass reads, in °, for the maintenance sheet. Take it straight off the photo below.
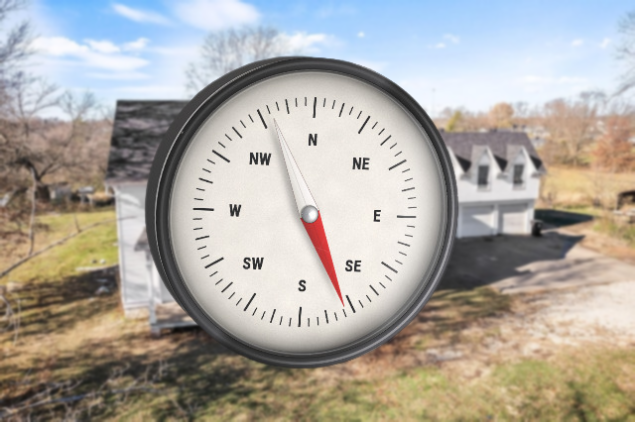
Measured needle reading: 155 °
